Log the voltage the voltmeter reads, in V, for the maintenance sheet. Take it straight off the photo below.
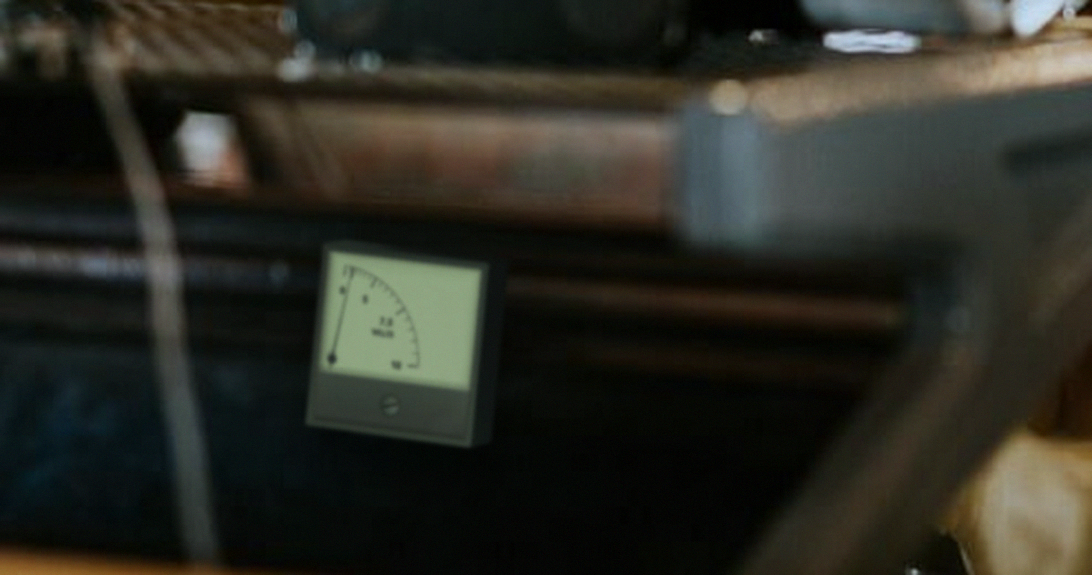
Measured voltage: 2.5 V
